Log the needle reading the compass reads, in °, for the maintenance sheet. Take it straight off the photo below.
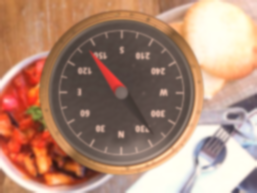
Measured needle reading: 142.5 °
